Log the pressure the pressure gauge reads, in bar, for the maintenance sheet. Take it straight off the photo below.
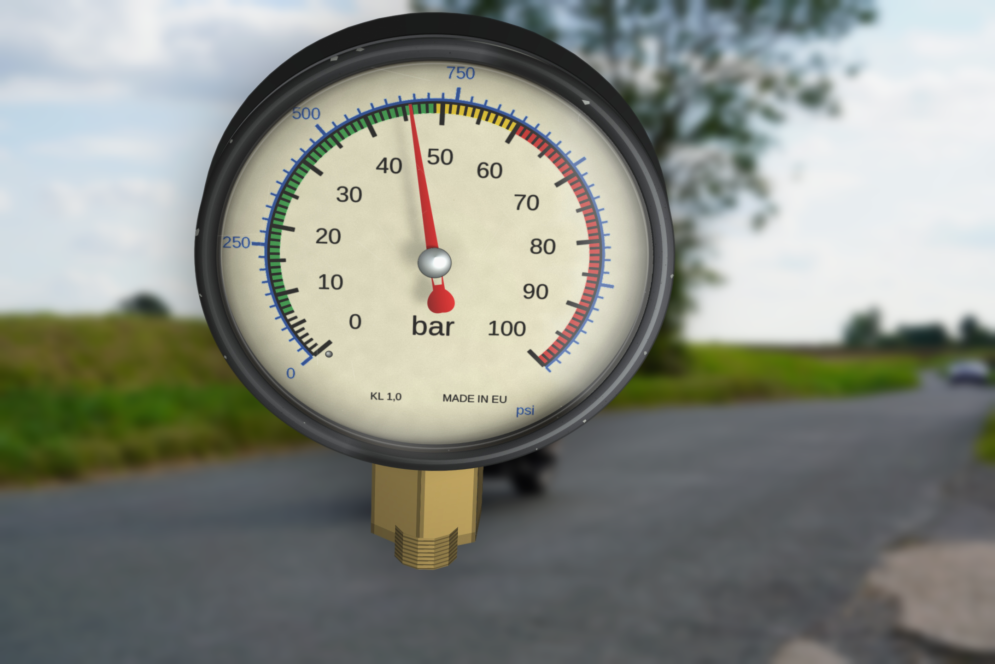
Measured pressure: 46 bar
